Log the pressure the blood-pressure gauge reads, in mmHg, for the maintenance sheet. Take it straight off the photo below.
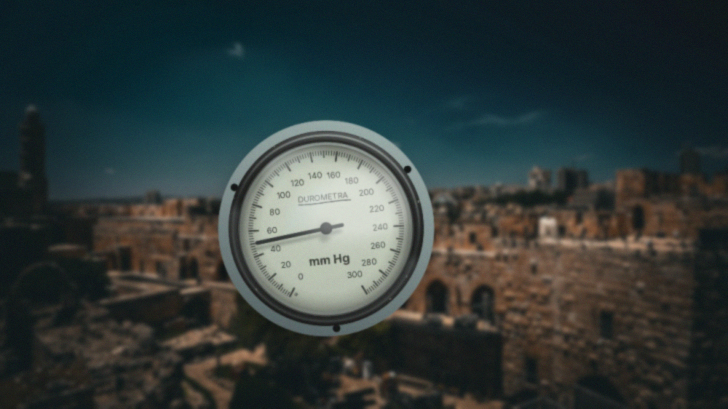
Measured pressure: 50 mmHg
